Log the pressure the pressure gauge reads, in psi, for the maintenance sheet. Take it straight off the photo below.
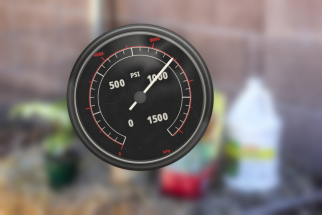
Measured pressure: 1000 psi
